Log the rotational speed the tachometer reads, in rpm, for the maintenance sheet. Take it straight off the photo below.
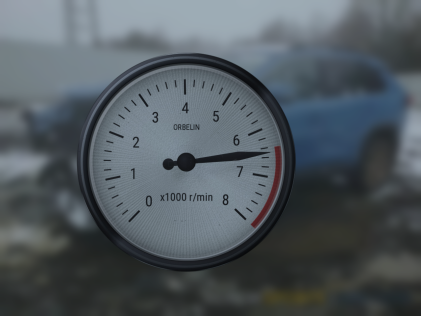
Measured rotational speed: 6500 rpm
